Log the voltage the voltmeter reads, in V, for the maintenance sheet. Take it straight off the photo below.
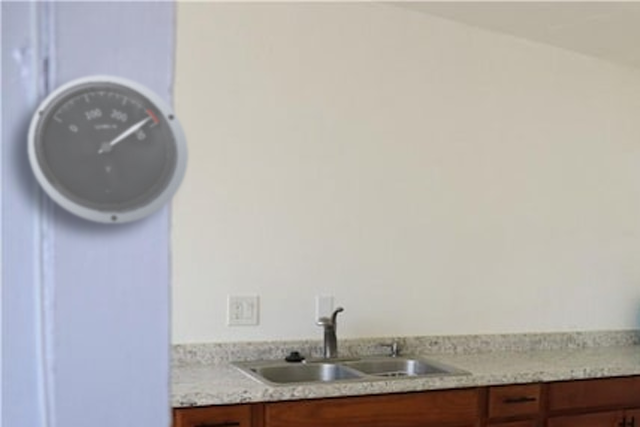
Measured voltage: 280 V
